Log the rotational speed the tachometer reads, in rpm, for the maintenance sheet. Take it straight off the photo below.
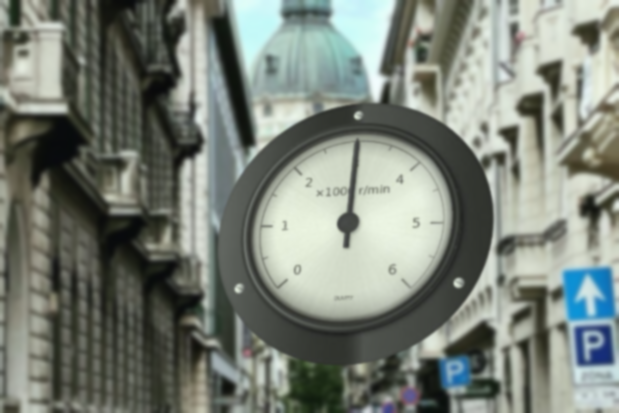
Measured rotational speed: 3000 rpm
